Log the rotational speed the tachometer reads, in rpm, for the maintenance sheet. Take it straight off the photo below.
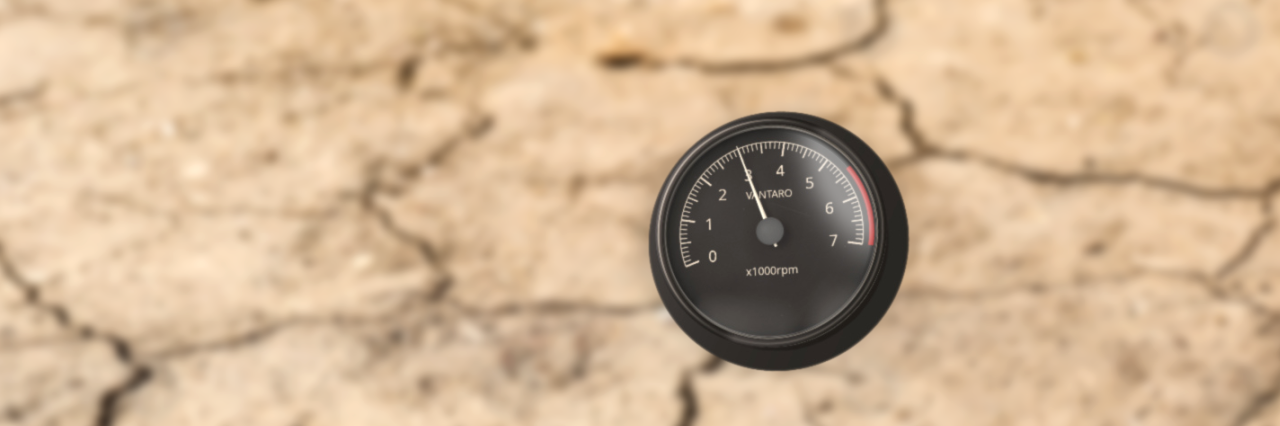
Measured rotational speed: 3000 rpm
